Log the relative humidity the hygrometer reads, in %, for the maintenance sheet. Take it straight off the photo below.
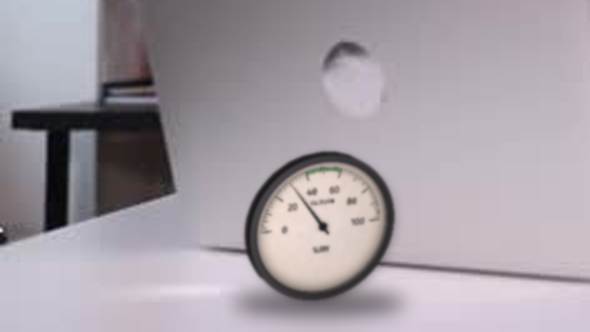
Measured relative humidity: 30 %
